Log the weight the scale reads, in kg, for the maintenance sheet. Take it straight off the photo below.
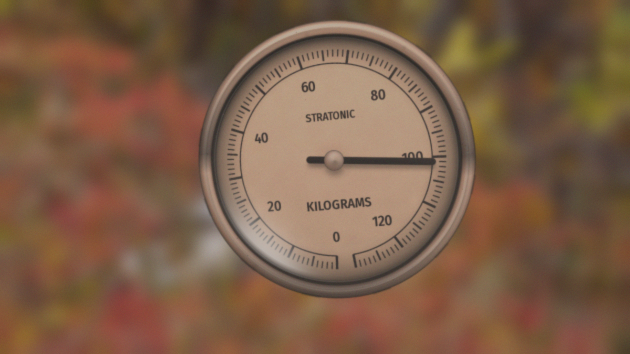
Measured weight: 101 kg
